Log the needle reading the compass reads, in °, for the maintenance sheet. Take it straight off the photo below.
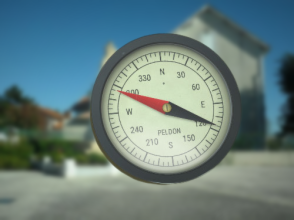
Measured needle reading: 295 °
